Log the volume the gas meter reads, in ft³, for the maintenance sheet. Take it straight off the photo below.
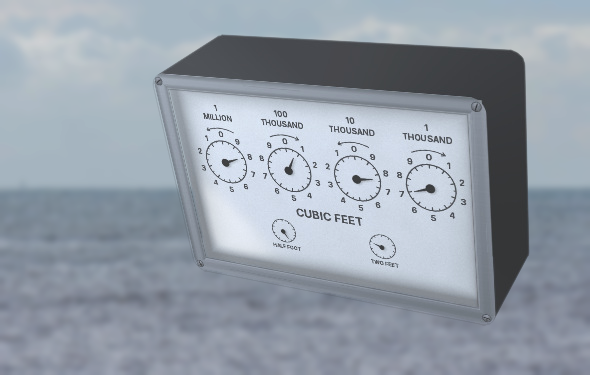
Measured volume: 807700 ft³
